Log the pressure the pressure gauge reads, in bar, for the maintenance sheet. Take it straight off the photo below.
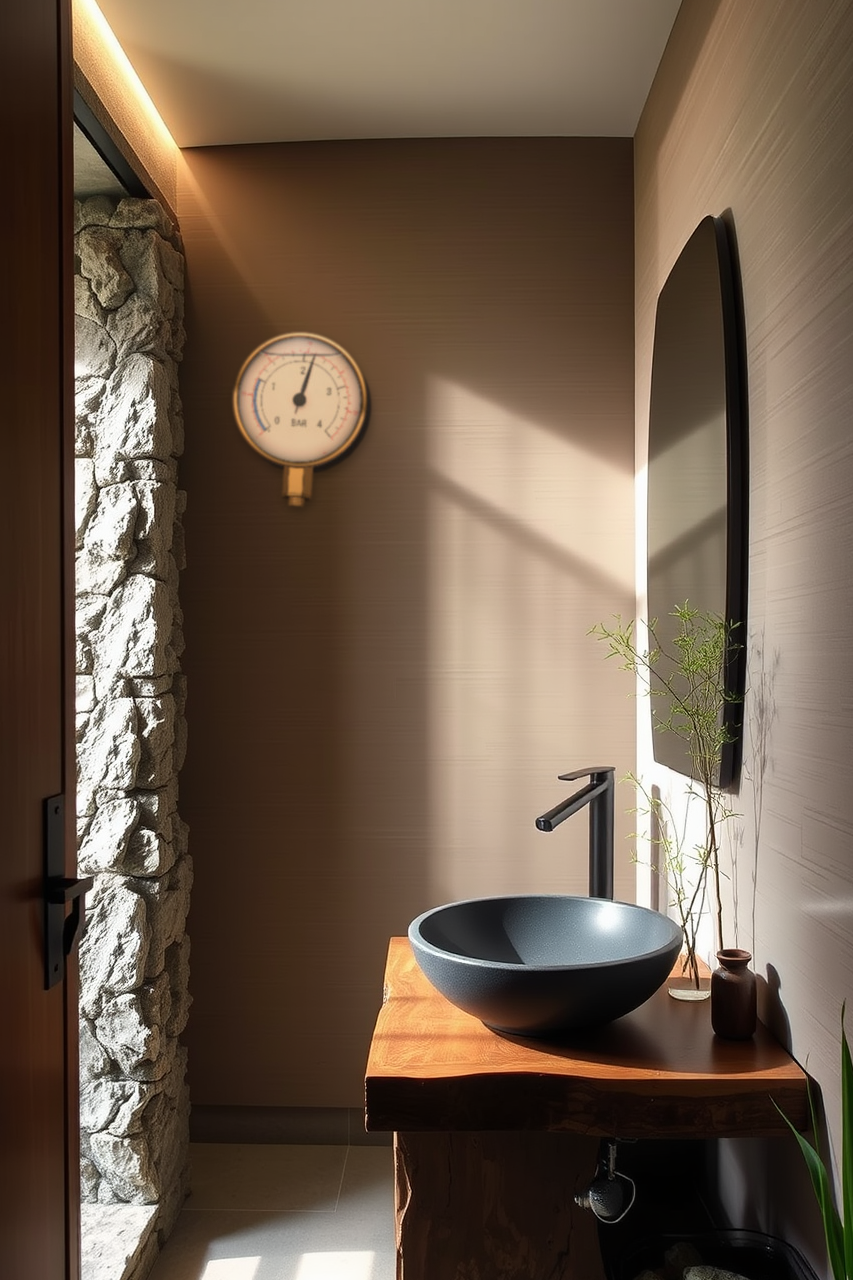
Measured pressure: 2.2 bar
